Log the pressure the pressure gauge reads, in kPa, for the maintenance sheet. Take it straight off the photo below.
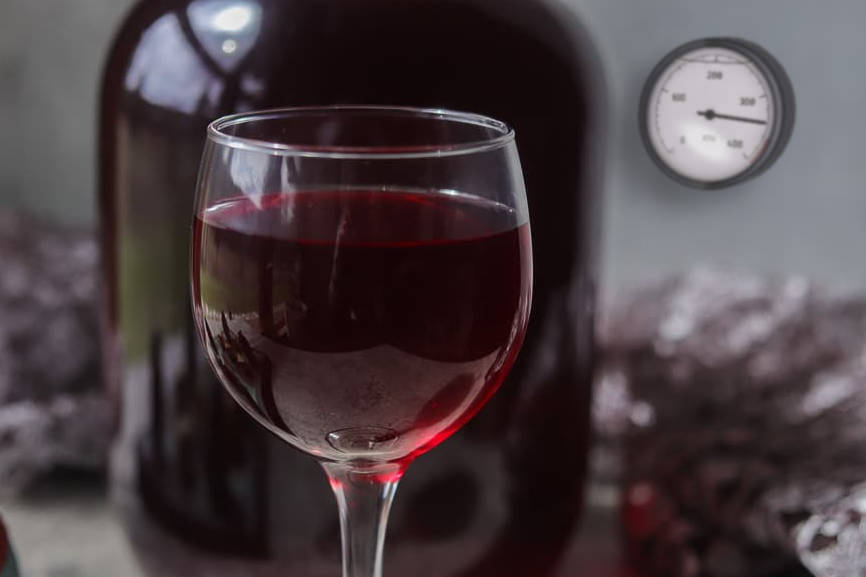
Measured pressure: 340 kPa
